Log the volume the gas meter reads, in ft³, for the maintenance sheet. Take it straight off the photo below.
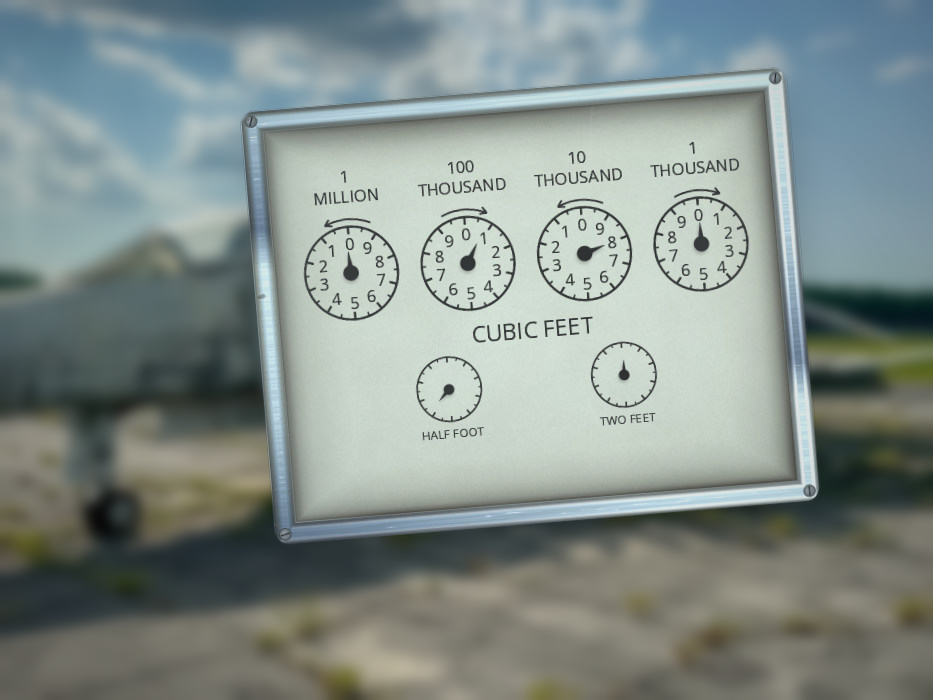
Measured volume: 8000 ft³
